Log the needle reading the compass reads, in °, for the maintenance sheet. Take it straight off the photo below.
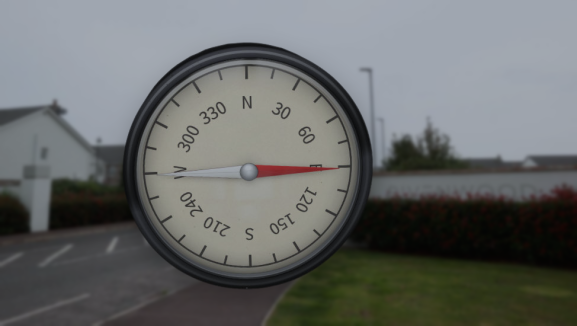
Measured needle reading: 90 °
